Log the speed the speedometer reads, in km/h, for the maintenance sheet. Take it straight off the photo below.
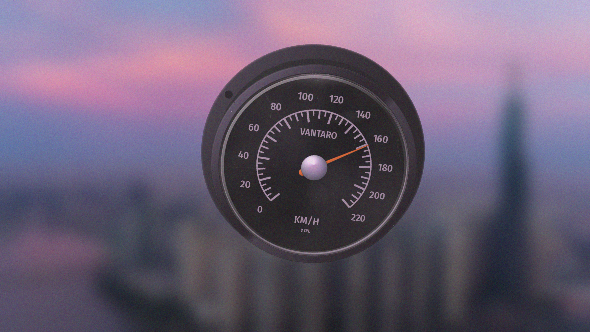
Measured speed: 160 km/h
